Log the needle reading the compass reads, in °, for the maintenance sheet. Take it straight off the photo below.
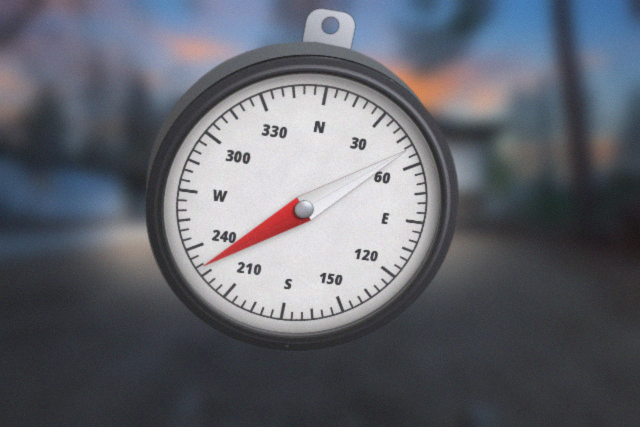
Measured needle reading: 230 °
